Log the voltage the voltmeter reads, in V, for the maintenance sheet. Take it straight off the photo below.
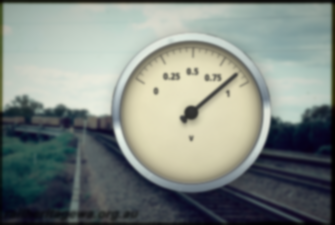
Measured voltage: 0.9 V
